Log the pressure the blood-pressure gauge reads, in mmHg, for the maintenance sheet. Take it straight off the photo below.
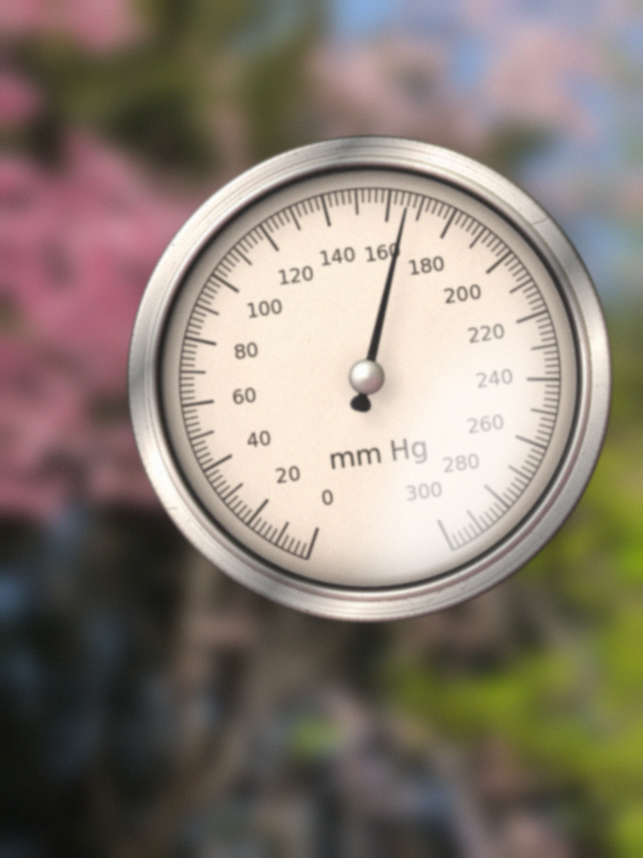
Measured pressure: 166 mmHg
